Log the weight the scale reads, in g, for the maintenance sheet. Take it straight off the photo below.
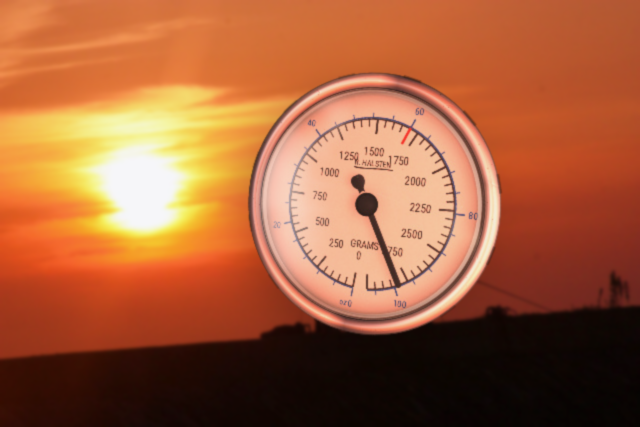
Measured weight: 2800 g
